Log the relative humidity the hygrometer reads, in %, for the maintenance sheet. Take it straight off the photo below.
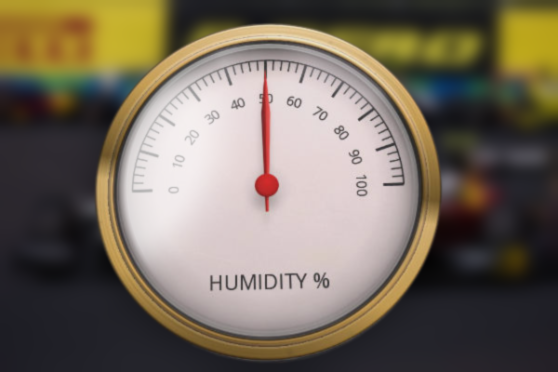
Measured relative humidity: 50 %
